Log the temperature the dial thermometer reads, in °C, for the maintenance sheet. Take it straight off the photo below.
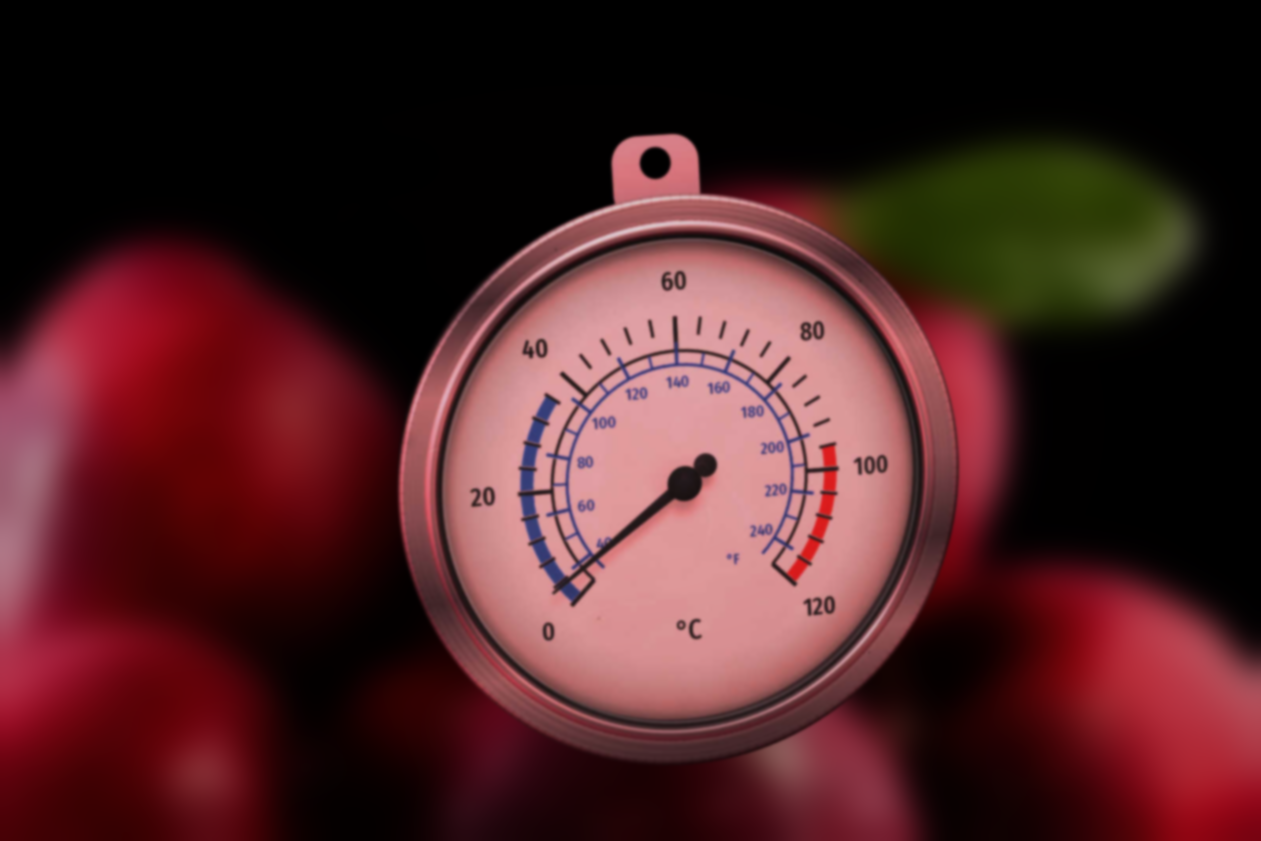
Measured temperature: 4 °C
